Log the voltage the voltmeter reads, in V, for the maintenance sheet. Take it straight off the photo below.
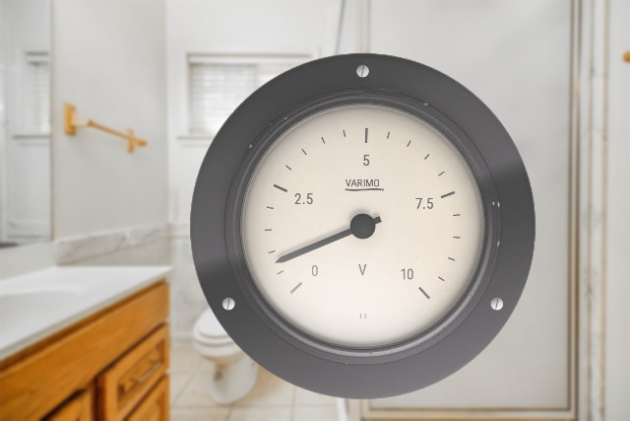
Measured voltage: 0.75 V
